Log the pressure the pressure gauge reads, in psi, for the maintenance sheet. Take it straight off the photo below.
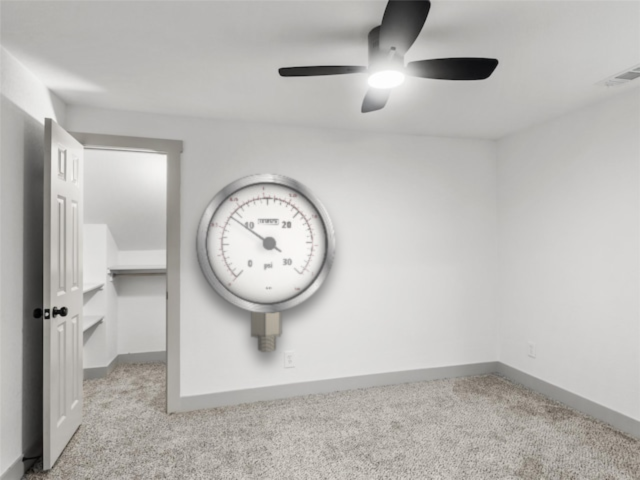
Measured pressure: 9 psi
